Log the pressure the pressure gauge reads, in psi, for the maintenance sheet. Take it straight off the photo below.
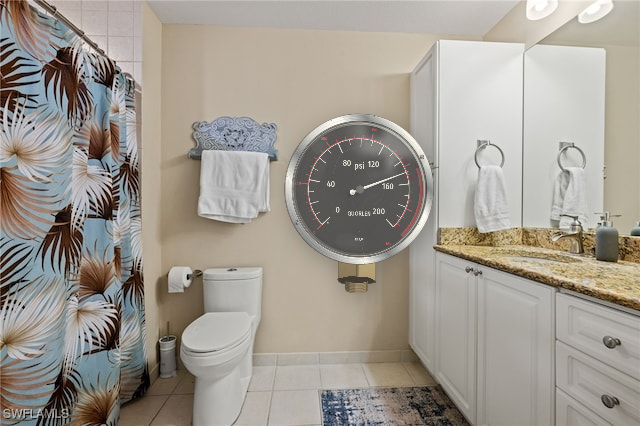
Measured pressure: 150 psi
